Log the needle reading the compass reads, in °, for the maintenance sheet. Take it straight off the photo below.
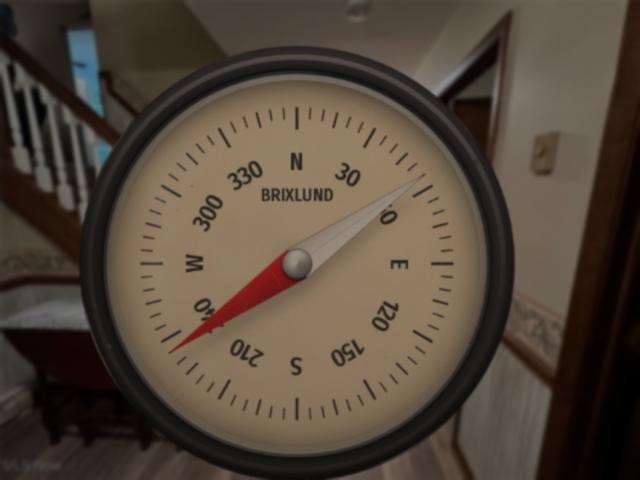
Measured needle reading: 235 °
